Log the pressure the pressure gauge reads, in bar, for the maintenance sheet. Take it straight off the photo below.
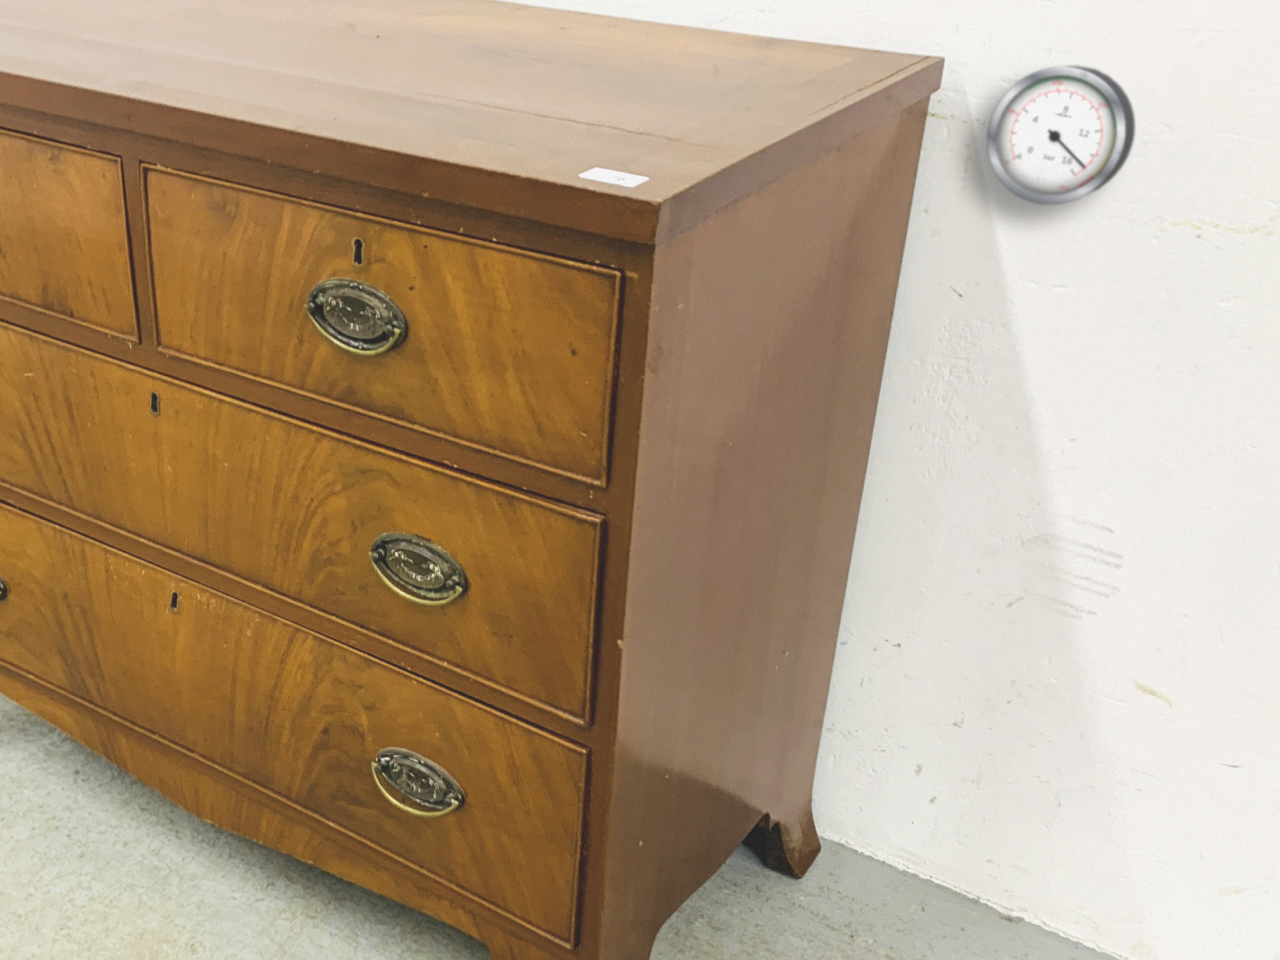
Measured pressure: 15 bar
